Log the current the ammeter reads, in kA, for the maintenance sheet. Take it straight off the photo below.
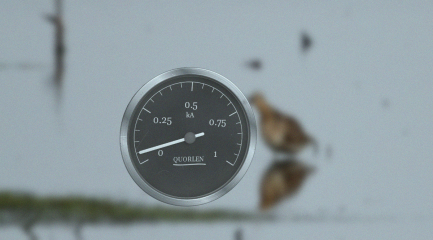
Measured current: 0.05 kA
